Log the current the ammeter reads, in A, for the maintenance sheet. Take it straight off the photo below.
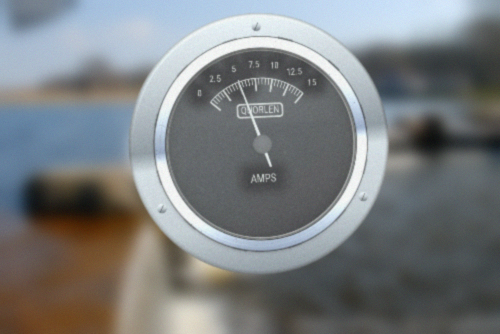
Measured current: 5 A
